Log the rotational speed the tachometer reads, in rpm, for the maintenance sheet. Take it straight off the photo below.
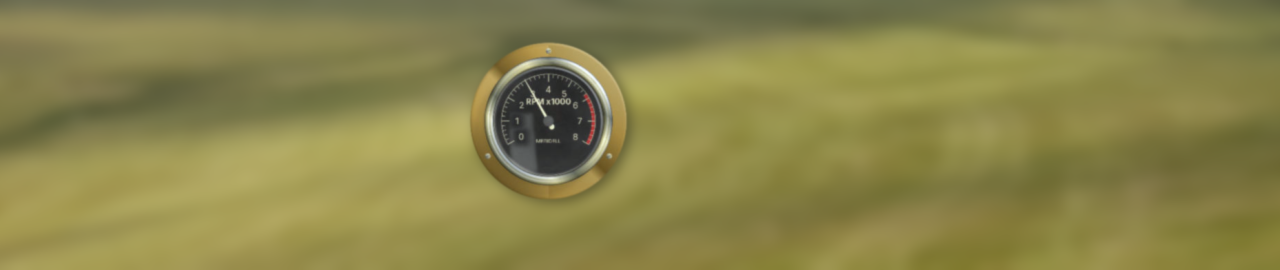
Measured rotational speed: 3000 rpm
